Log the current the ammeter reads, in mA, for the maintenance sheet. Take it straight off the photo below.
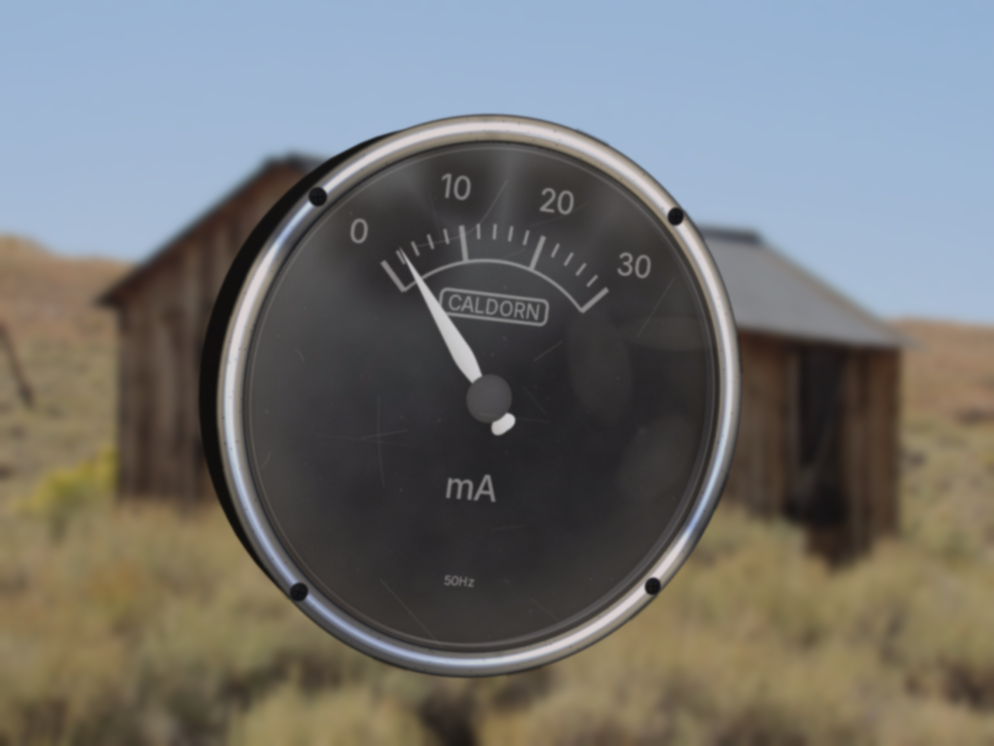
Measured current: 2 mA
